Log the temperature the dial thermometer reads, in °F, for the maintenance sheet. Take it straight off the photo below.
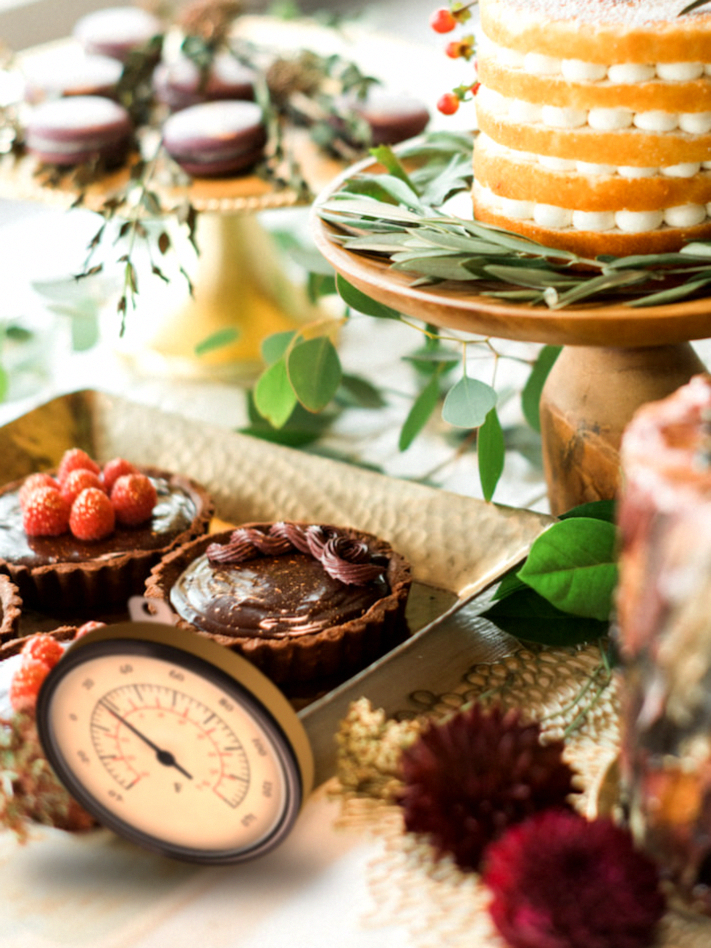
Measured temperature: 20 °F
